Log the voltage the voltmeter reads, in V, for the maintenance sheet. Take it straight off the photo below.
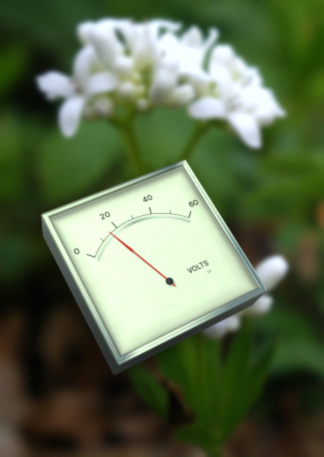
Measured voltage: 15 V
